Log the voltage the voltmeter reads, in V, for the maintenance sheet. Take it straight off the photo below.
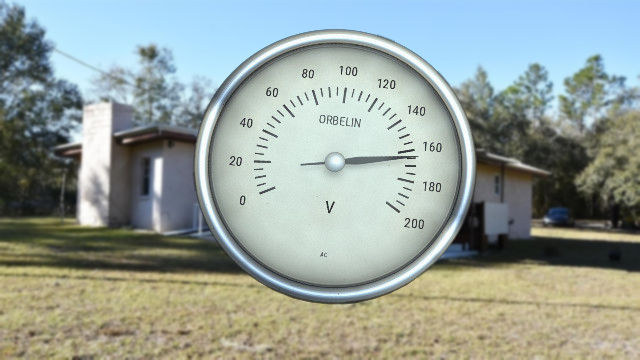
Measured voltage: 165 V
